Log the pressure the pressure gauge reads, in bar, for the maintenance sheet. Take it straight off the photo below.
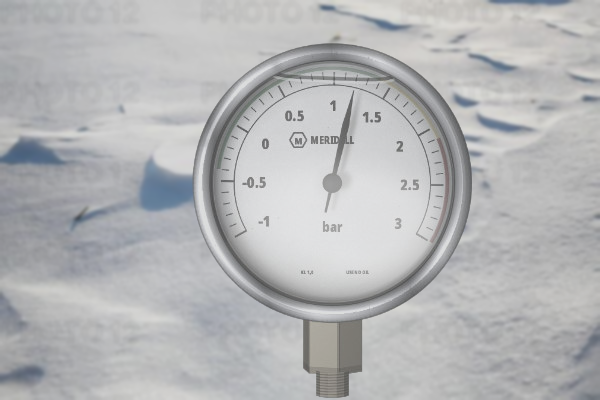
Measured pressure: 1.2 bar
